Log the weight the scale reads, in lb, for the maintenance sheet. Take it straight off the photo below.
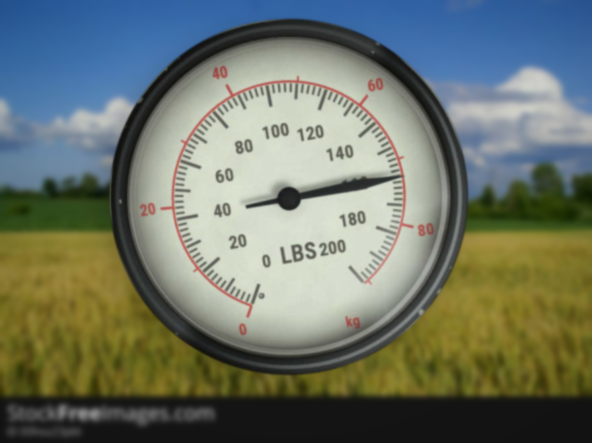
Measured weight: 160 lb
